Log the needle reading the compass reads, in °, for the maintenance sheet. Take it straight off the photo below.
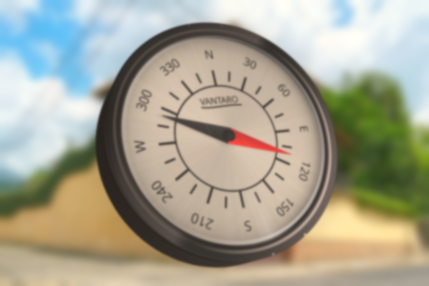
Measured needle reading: 112.5 °
